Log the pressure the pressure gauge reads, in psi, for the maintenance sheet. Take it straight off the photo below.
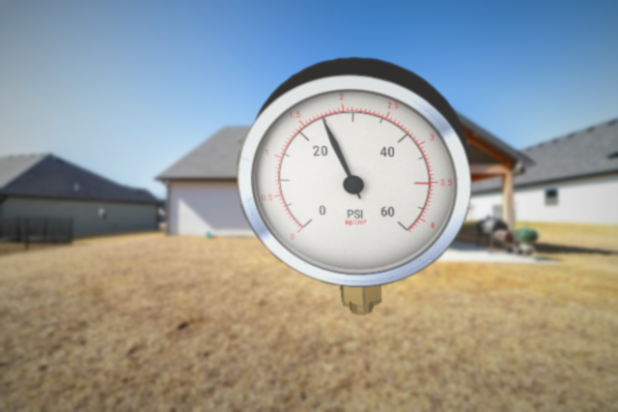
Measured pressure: 25 psi
